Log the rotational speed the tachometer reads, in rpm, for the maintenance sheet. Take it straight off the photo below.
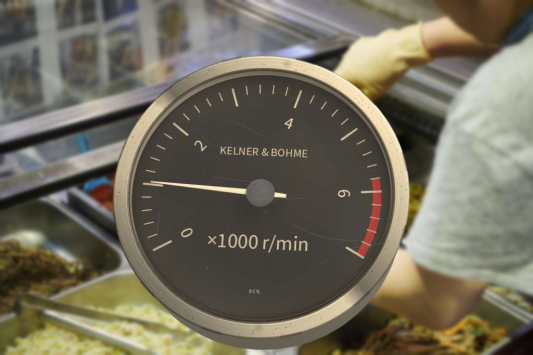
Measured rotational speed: 1000 rpm
